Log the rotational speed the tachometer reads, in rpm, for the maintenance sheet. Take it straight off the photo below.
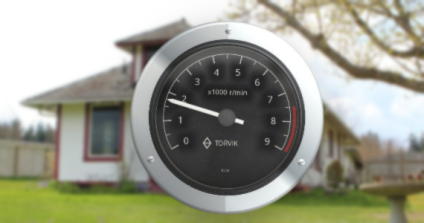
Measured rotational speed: 1750 rpm
